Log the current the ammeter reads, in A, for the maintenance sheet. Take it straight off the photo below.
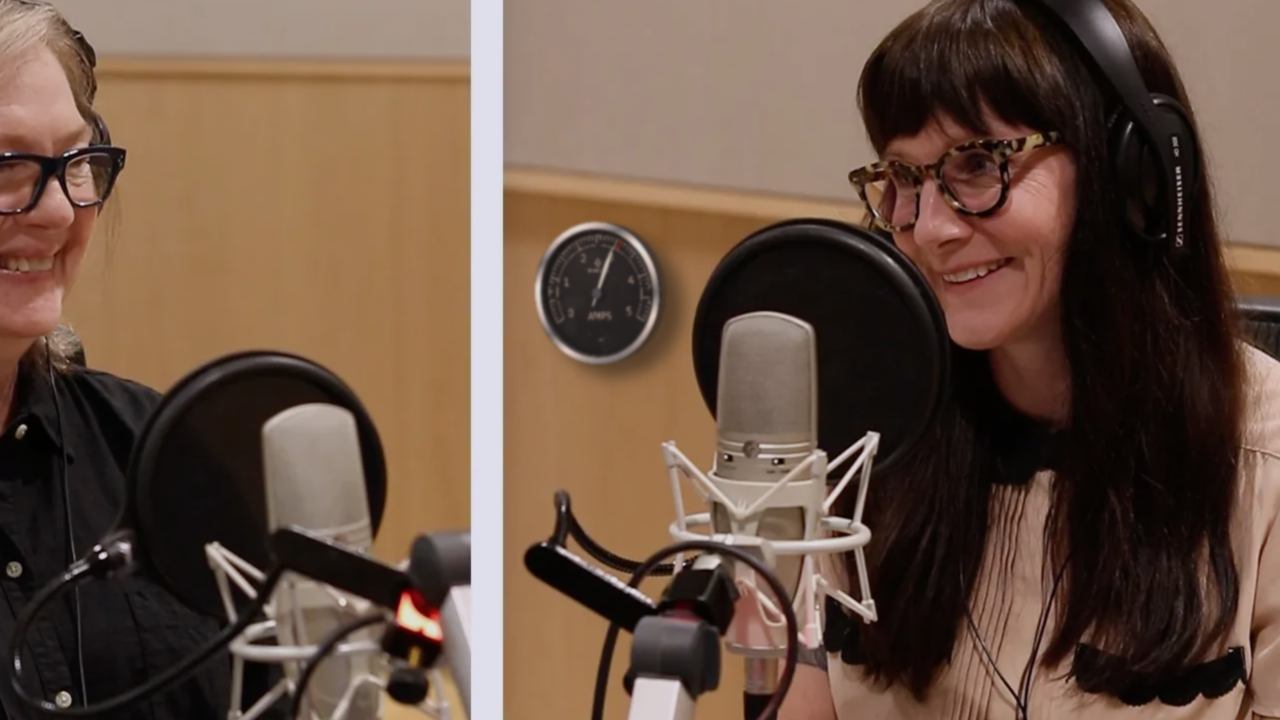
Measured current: 3 A
